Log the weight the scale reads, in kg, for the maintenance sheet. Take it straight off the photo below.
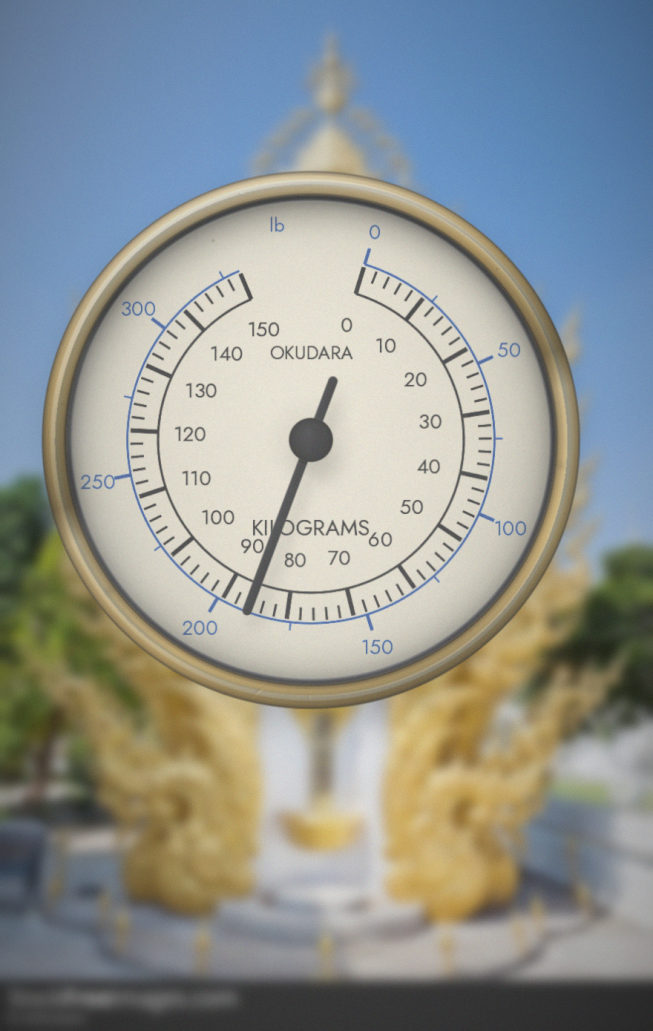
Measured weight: 86 kg
